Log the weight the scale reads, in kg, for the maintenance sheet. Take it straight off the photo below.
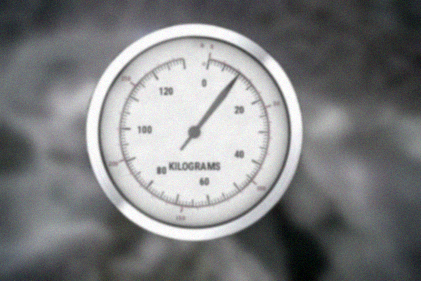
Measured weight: 10 kg
